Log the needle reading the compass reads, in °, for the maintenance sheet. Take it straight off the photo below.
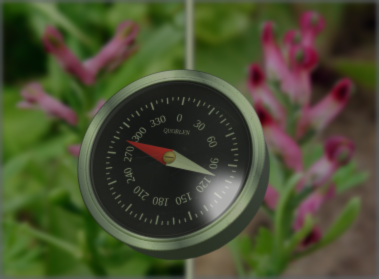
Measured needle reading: 285 °
